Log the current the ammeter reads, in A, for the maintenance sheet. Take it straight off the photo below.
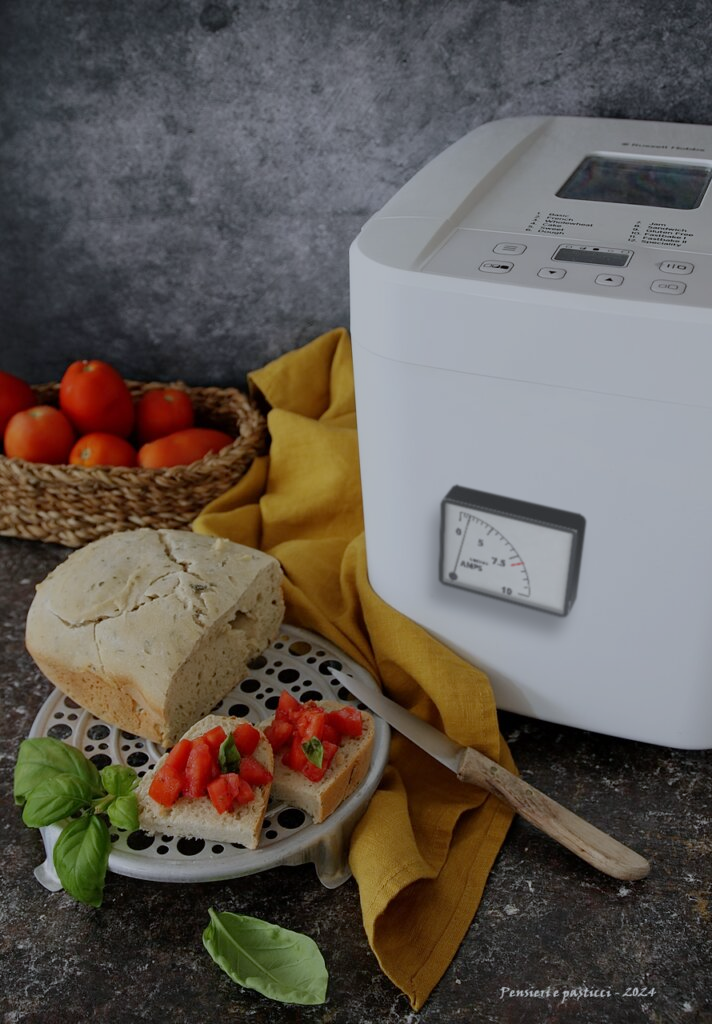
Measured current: 2.5 A
